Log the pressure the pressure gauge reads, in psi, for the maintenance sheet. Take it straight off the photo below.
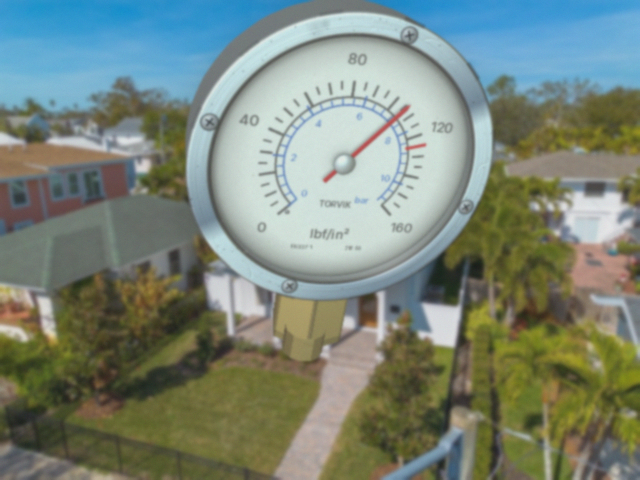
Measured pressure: 105 psi
